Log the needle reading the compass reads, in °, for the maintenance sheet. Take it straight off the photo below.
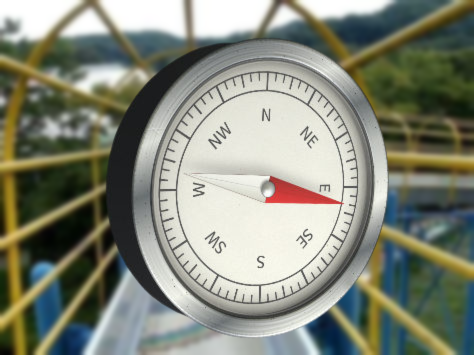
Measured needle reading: 100 °
